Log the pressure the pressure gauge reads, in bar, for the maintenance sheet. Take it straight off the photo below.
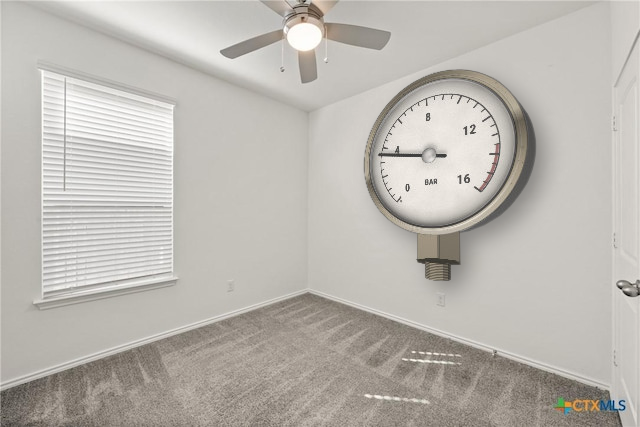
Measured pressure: 3.5 bar
